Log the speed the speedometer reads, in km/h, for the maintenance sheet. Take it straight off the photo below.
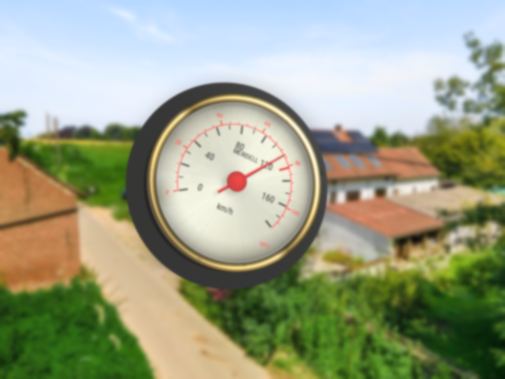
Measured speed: 120 km/h
